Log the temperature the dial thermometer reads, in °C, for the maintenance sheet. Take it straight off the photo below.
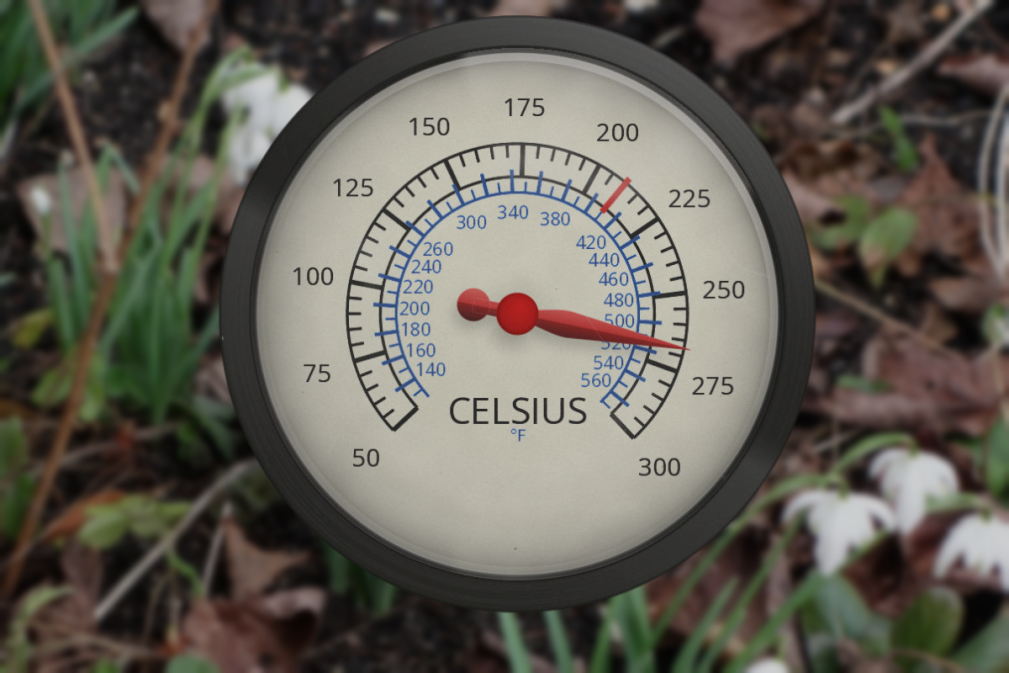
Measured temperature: 267.5 °C
